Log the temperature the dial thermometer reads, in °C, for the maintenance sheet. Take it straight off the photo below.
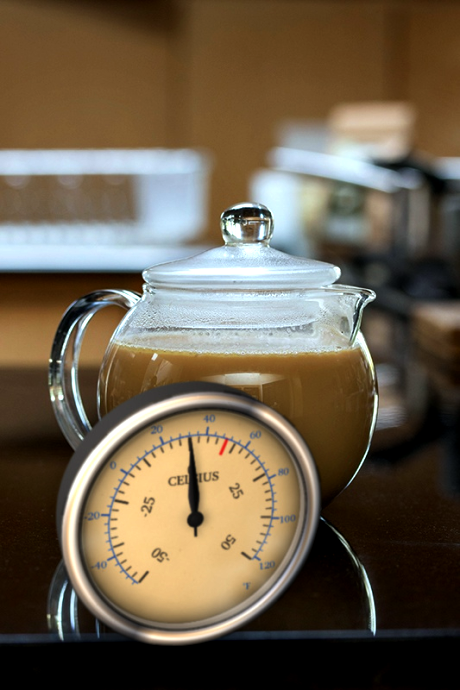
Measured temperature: 0 °C
